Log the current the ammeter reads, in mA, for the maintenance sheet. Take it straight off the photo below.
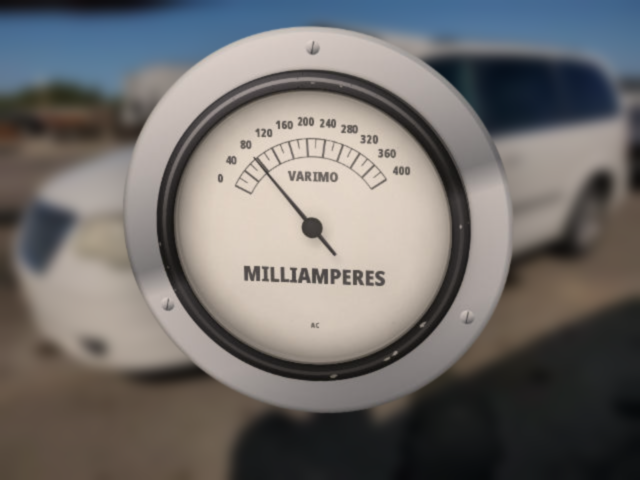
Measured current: 80 mA
